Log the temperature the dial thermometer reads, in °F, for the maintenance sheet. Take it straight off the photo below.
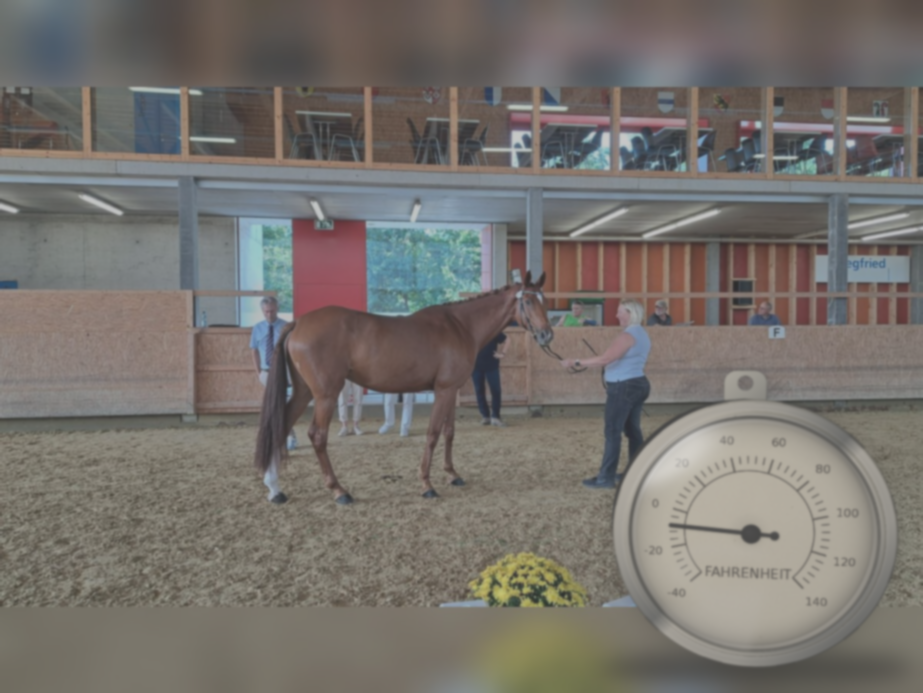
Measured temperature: -8 °F
